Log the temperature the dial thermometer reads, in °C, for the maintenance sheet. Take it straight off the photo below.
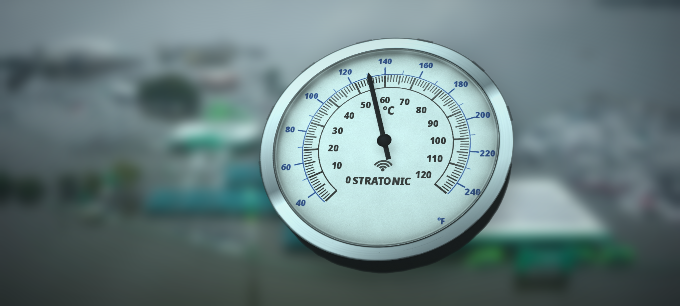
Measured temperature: 55 °C
